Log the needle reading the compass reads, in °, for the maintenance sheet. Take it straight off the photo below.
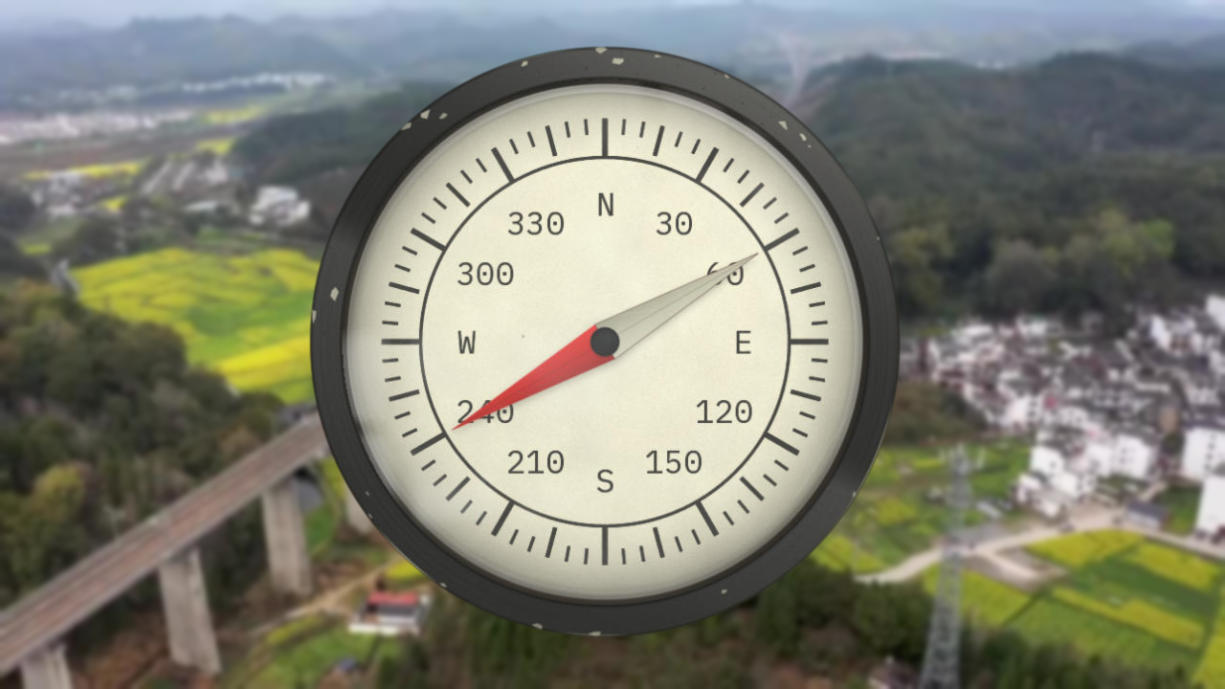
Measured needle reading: 240 °
